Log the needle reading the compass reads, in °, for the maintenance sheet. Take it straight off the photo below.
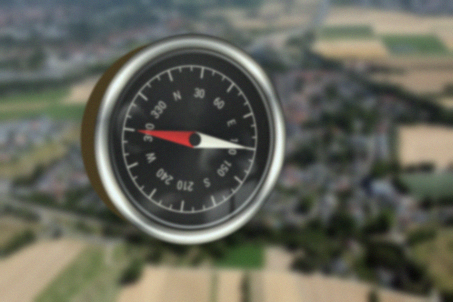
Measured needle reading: 300 °
